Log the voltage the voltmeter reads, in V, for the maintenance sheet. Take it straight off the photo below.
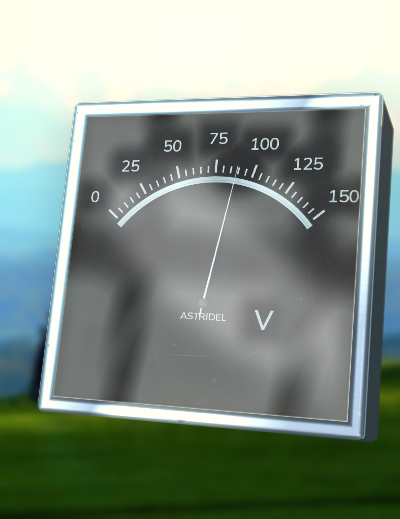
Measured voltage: 90 V
